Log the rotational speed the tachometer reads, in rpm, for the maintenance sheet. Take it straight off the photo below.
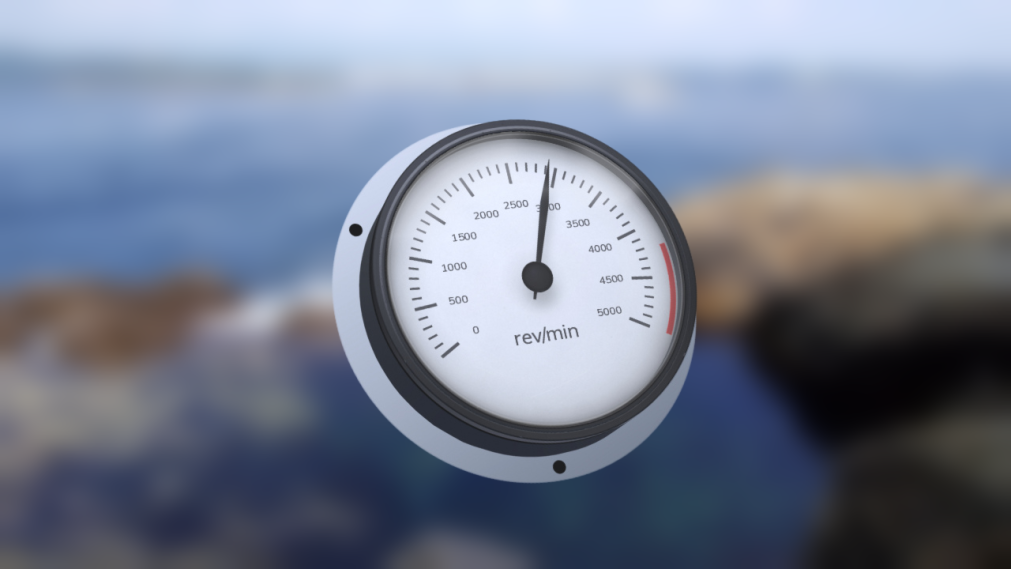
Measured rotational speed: 2900 rpm
